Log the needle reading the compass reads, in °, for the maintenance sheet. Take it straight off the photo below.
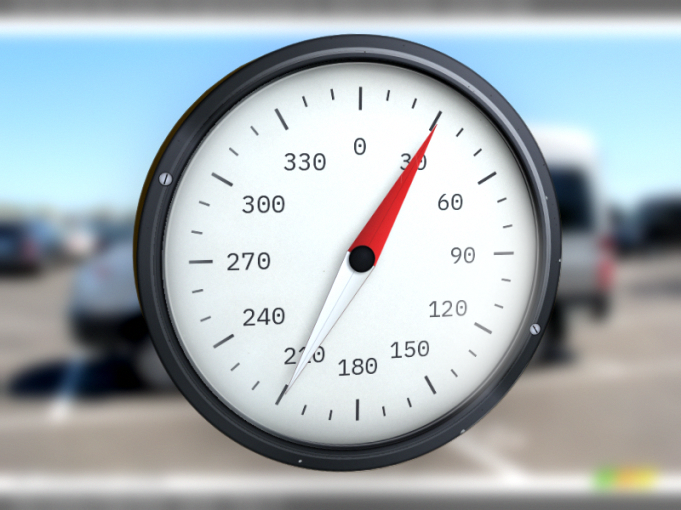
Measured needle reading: 30 °
